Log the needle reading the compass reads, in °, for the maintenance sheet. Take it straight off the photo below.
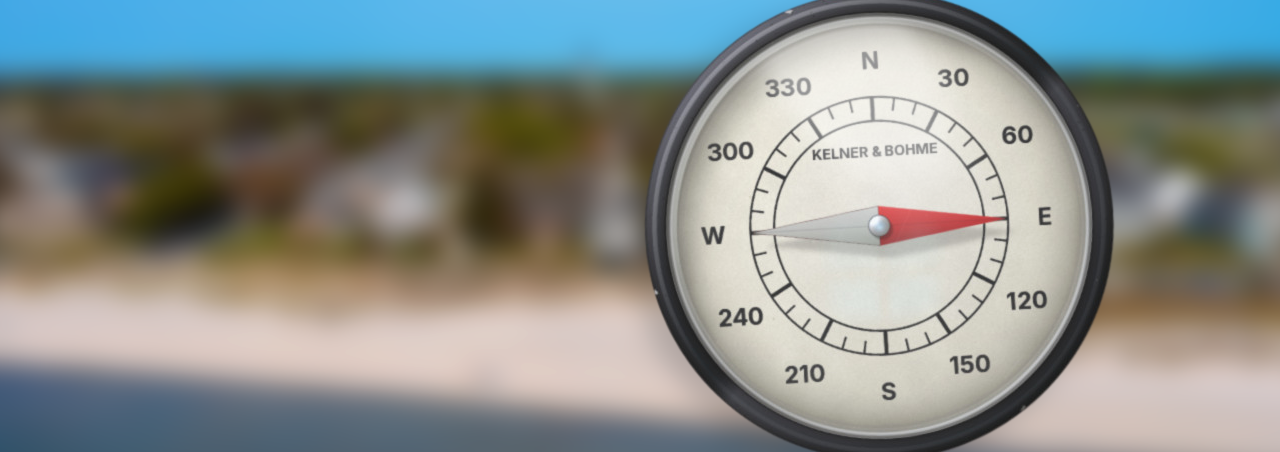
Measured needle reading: 90 °
